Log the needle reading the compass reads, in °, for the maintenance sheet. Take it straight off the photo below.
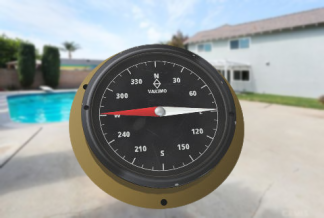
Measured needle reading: 270 °
